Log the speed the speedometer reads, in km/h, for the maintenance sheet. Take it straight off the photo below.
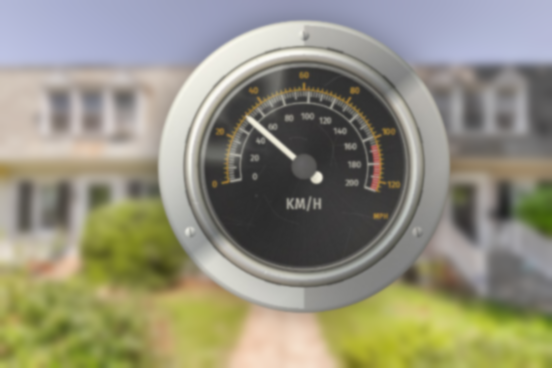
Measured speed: 50 km/h
